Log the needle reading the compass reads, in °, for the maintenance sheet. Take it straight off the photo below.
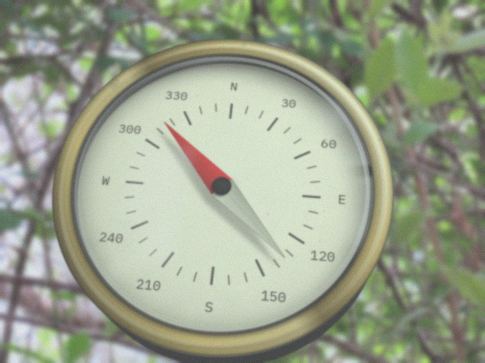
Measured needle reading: 315 °
